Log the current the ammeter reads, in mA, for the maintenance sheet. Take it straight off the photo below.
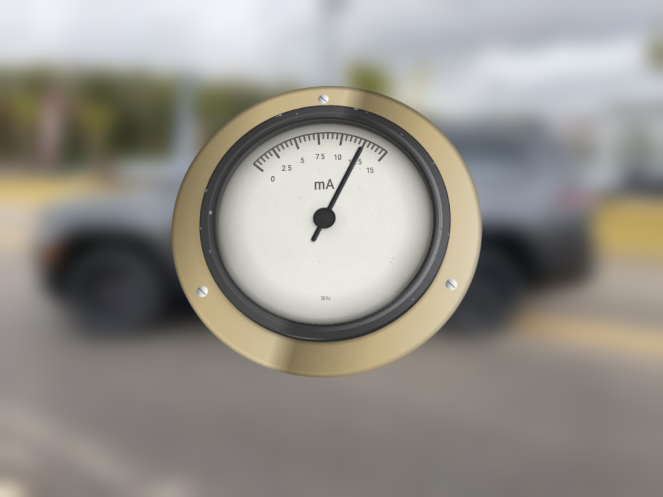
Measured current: 12.5 mA
